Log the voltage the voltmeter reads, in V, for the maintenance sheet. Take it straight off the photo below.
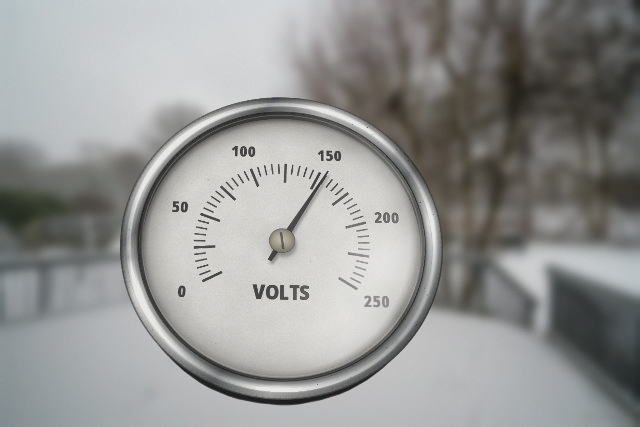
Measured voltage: 155 V
